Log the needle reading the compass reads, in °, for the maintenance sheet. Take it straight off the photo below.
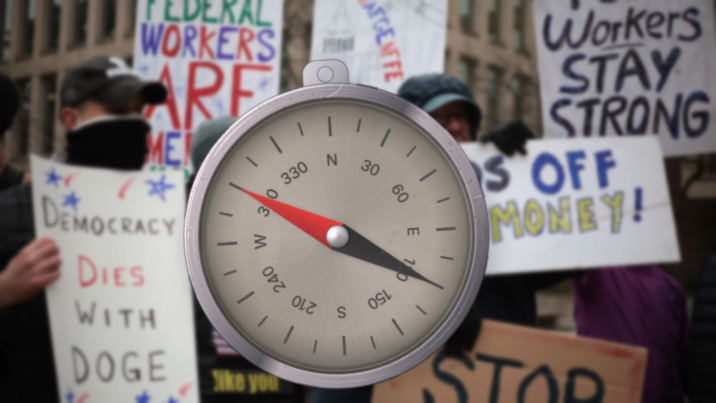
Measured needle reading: 300 °
